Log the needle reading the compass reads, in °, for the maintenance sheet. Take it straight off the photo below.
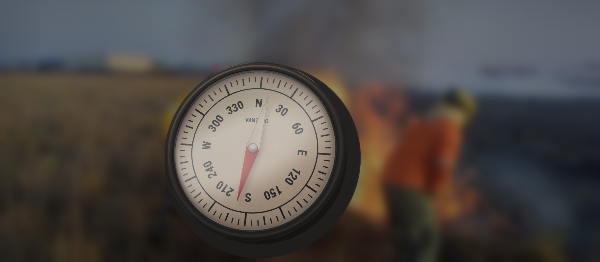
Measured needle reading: 190 °
